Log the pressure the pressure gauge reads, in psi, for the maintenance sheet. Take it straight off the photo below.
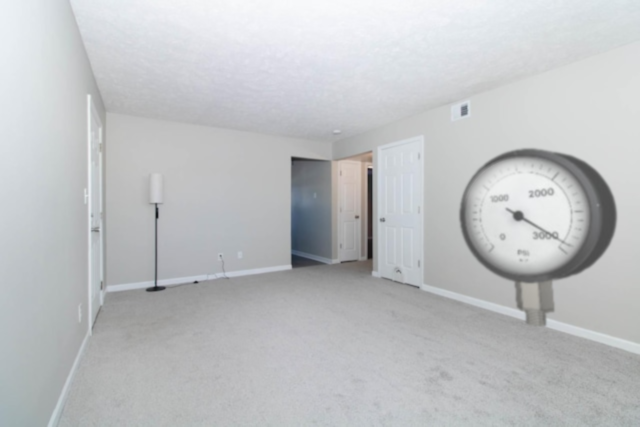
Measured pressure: 2900 psi
